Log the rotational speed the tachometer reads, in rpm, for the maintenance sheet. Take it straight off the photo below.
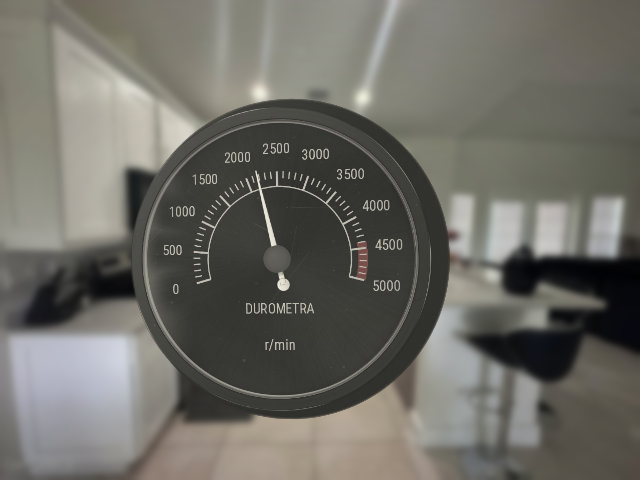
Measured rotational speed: 2200 rpm
